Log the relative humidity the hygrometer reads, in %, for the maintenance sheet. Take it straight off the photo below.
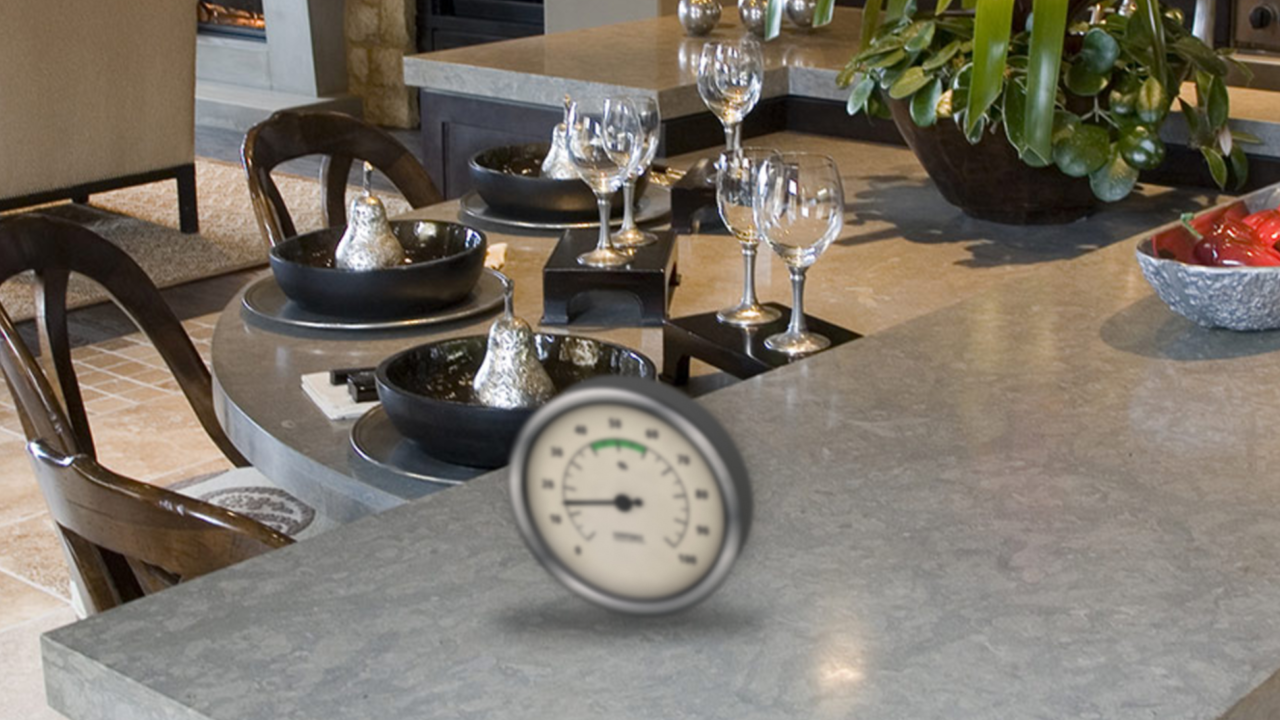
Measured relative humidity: 15 %
